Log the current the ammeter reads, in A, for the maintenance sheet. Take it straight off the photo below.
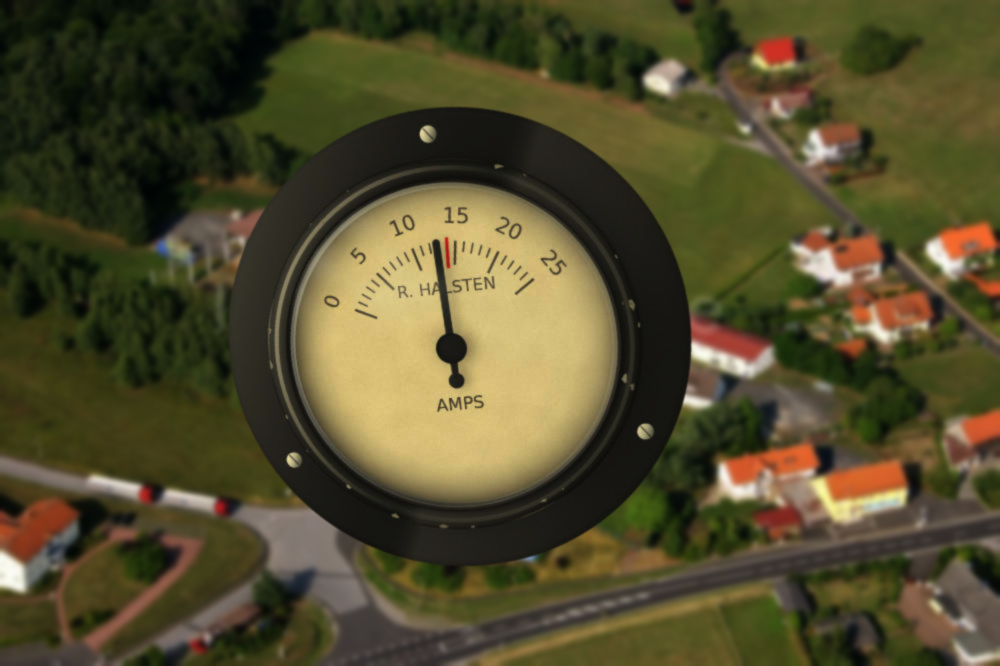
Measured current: 13 A
